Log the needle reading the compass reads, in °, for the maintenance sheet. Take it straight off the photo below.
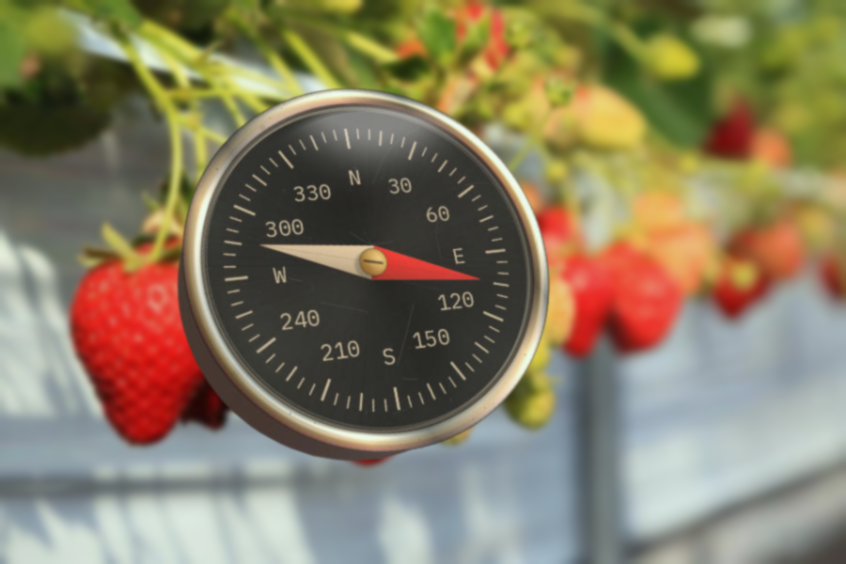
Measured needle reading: 105 °
